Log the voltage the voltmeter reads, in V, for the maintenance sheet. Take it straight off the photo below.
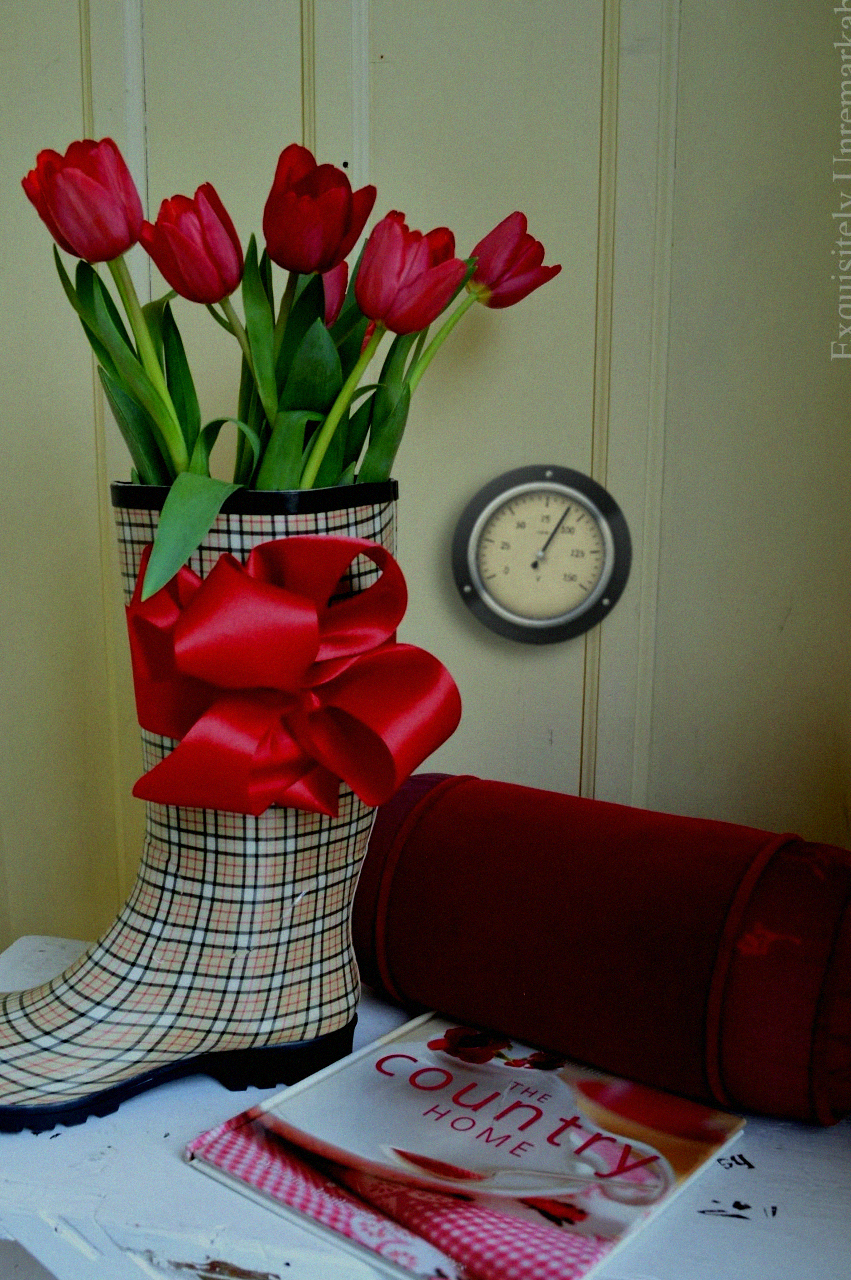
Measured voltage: 90 V
